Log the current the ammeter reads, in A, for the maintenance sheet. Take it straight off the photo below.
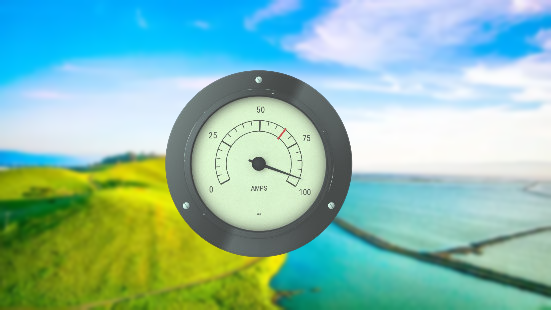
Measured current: 95 A
